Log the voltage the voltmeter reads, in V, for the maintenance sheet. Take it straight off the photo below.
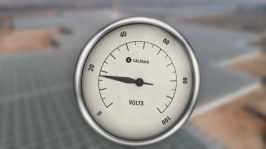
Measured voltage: 17.5 V
